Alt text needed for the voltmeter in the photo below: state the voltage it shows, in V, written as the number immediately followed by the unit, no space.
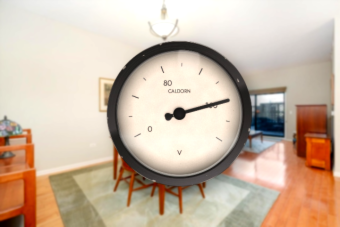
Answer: 160V
